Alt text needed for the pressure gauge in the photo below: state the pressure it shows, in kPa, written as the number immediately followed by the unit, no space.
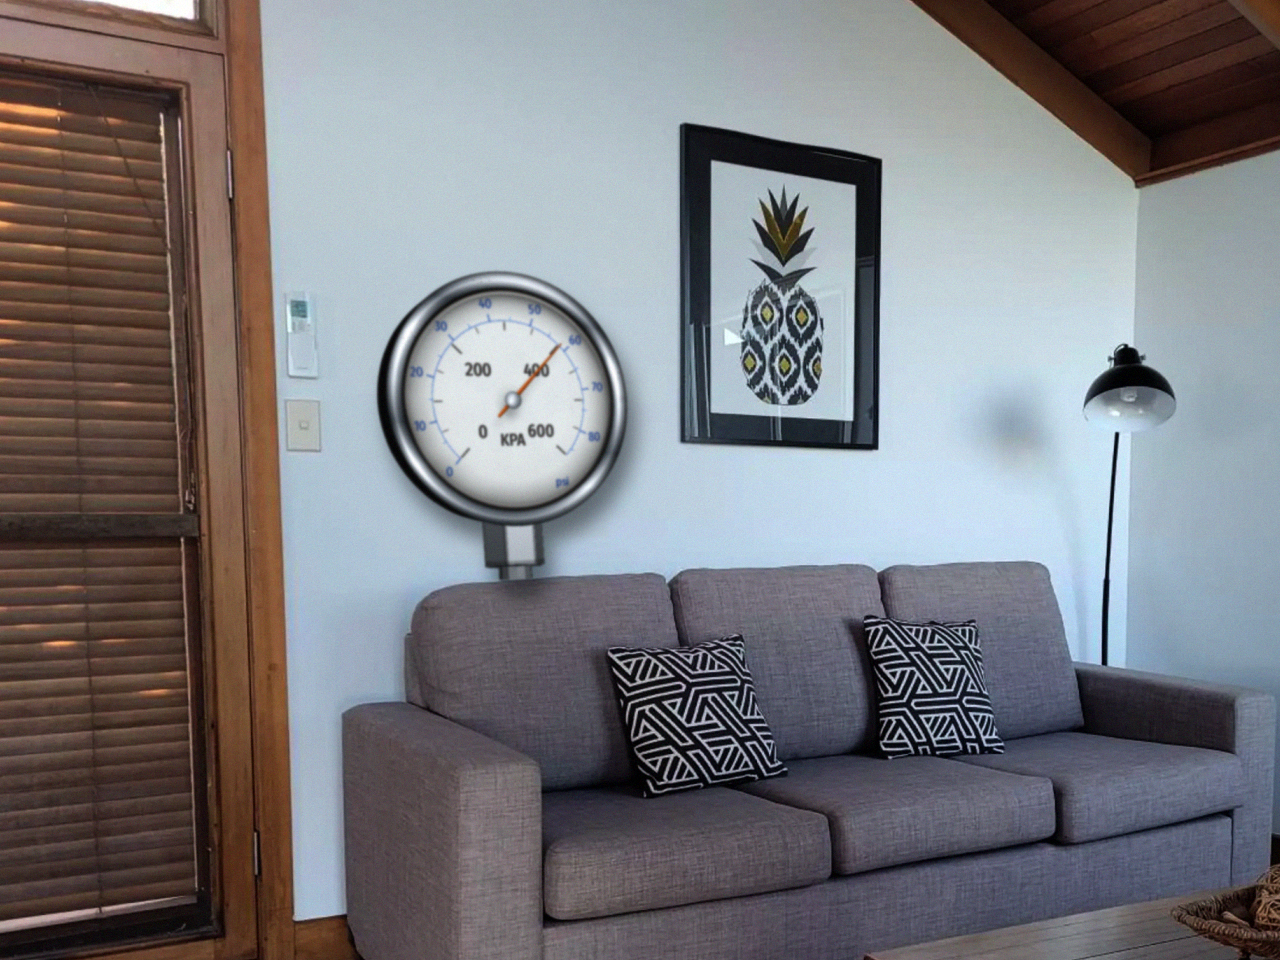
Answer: 400kPa
